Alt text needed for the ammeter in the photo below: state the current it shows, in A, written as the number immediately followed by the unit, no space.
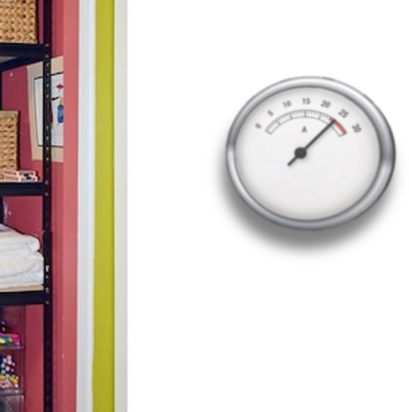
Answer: 25A
